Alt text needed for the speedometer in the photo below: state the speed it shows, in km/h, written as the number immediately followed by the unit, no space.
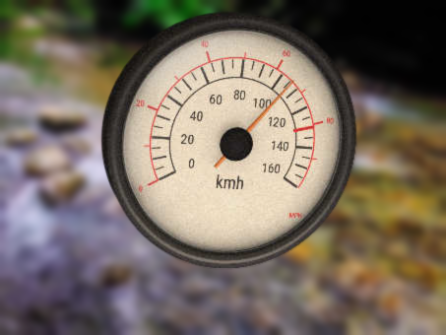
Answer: 105km/h
